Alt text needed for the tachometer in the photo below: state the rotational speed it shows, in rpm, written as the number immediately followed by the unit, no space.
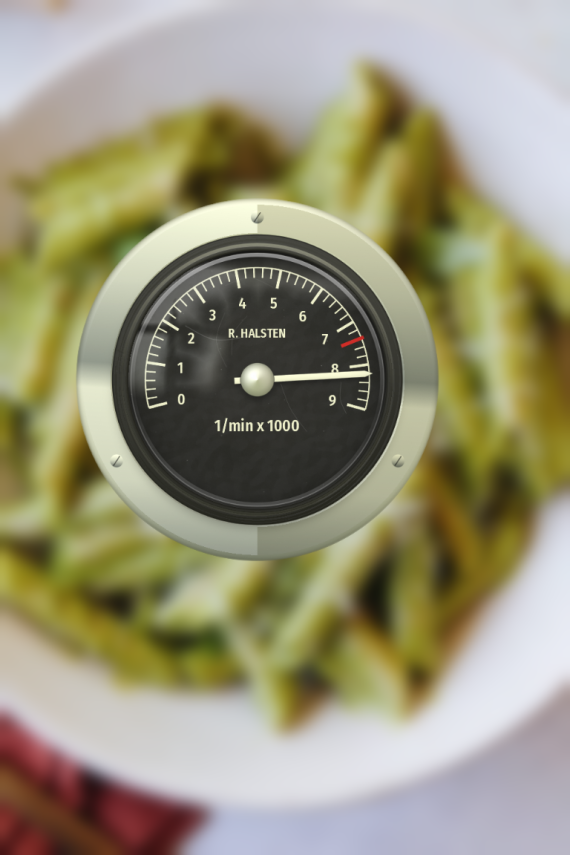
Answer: 8200rpm
